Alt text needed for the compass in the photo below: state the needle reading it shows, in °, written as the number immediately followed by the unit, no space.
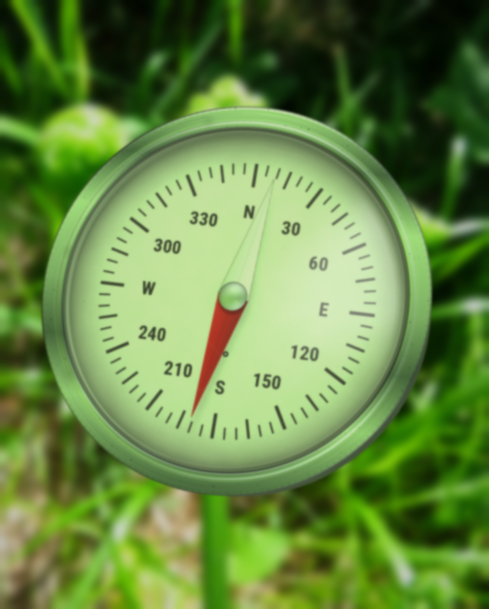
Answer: 190°
